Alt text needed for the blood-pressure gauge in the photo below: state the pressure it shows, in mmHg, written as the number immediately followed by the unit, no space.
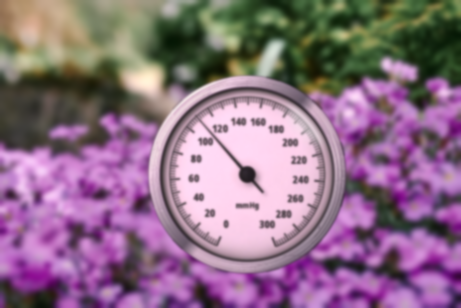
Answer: 110mmHg
